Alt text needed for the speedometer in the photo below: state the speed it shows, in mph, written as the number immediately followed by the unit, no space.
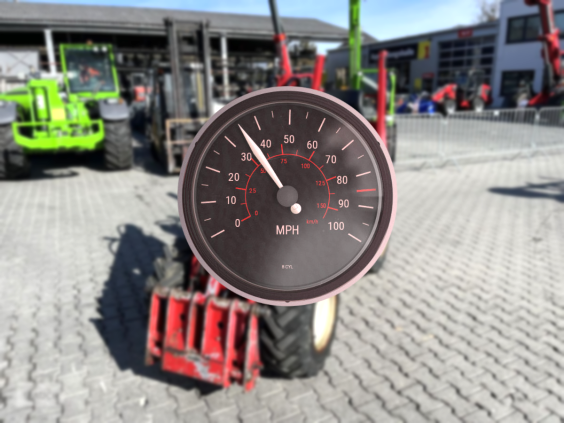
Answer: 35mph
